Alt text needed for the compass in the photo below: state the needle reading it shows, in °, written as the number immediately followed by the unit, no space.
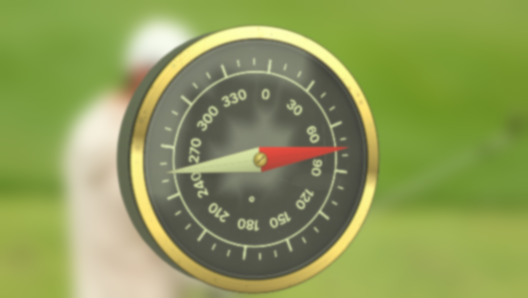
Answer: 75°
